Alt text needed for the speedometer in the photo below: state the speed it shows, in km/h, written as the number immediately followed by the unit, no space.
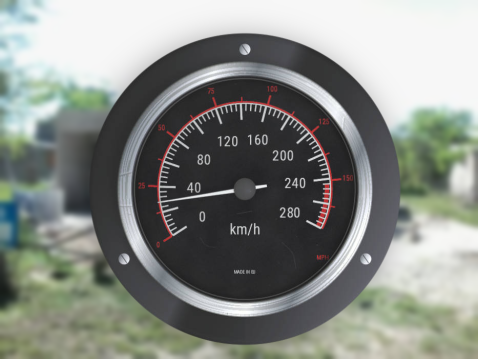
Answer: 28km/h
